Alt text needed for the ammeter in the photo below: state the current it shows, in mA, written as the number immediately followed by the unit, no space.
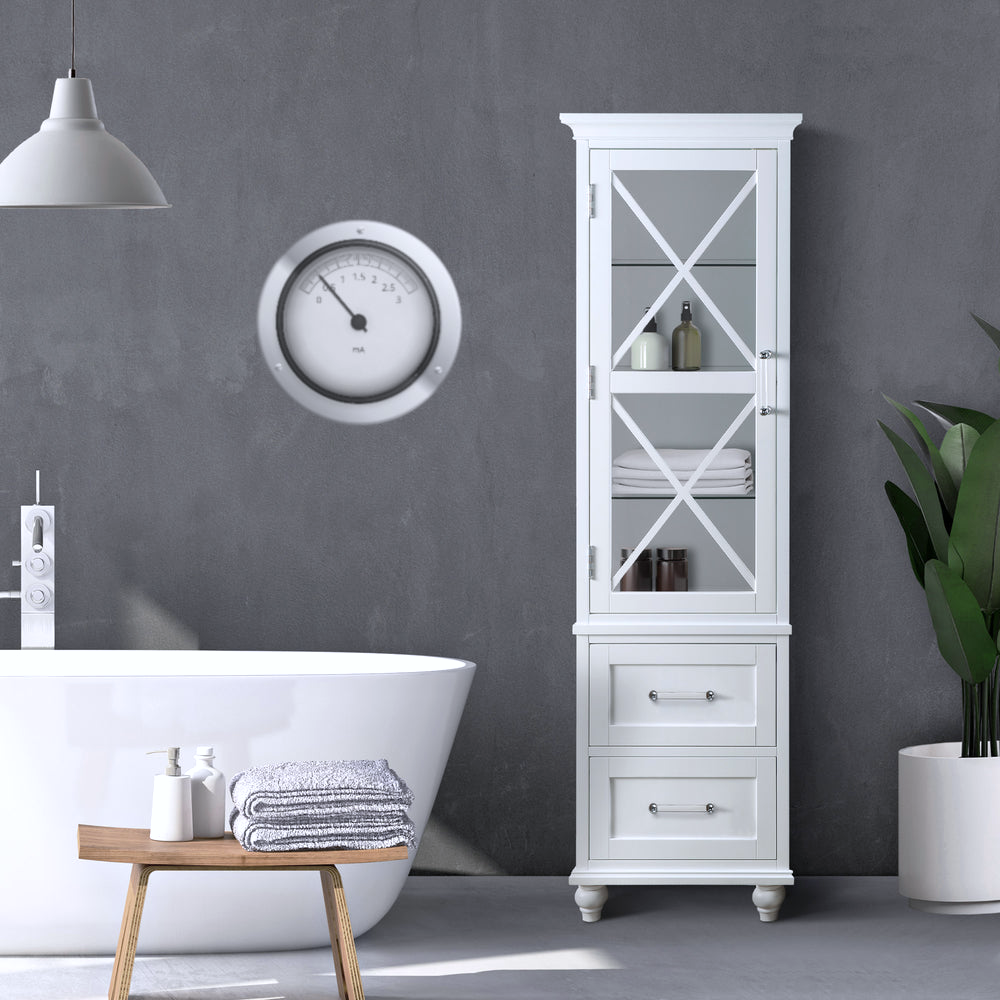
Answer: 0.5mA
